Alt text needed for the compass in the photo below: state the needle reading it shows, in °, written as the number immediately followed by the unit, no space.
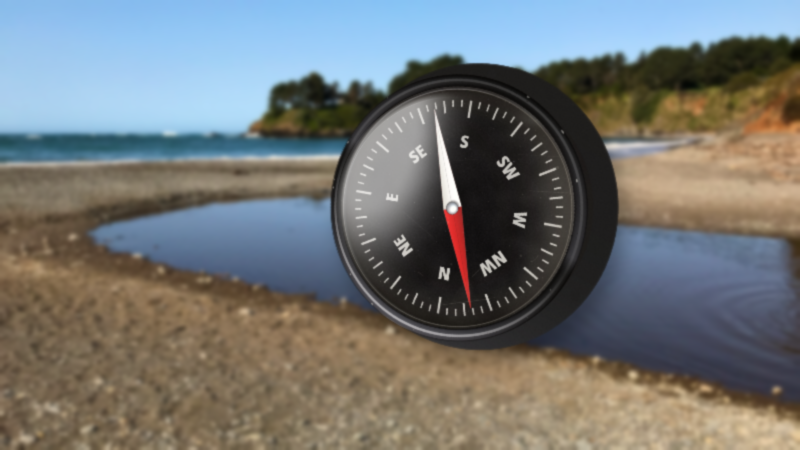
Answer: 340°
